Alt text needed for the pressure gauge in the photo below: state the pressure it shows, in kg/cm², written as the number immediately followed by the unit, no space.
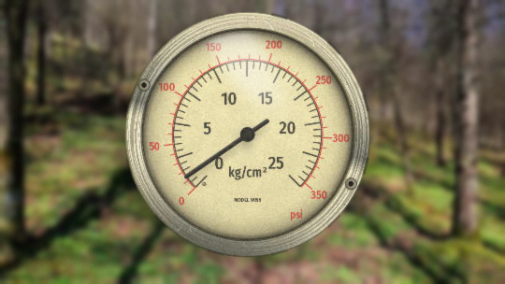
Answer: 1kg/cm²
